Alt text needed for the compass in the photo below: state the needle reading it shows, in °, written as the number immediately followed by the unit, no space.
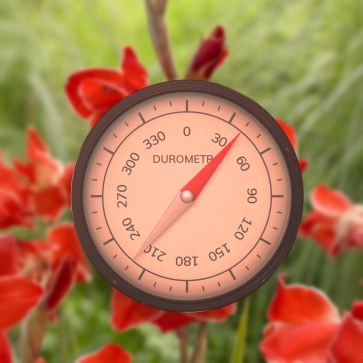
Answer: 40°
